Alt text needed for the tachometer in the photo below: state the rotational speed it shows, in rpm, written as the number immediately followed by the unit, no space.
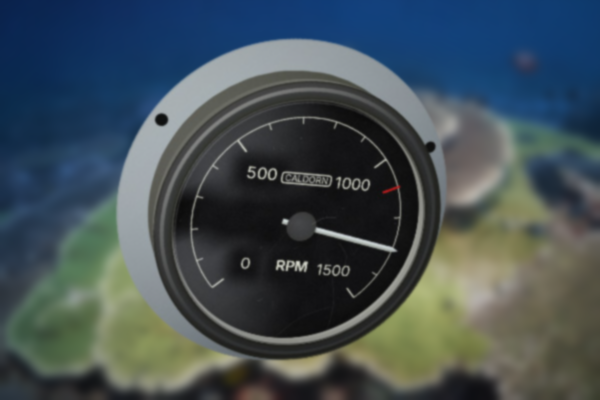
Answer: 1300rpm
